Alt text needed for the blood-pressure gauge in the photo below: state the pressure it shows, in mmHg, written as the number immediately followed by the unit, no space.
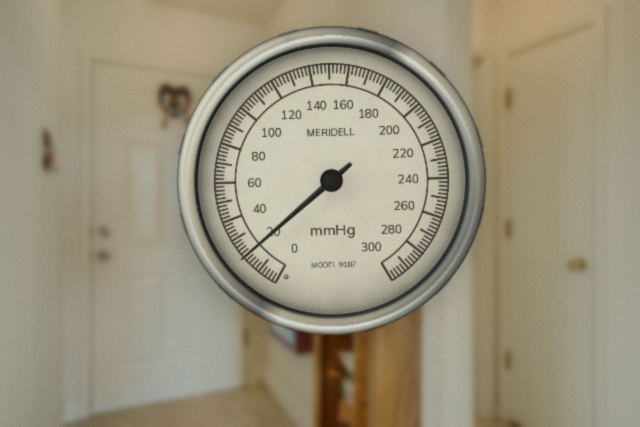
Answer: 20mmHg
